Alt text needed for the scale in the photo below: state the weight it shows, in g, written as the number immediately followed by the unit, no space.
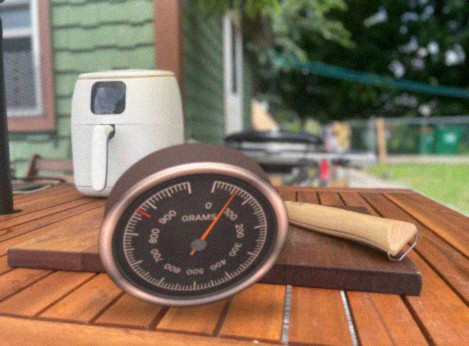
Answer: 50g
